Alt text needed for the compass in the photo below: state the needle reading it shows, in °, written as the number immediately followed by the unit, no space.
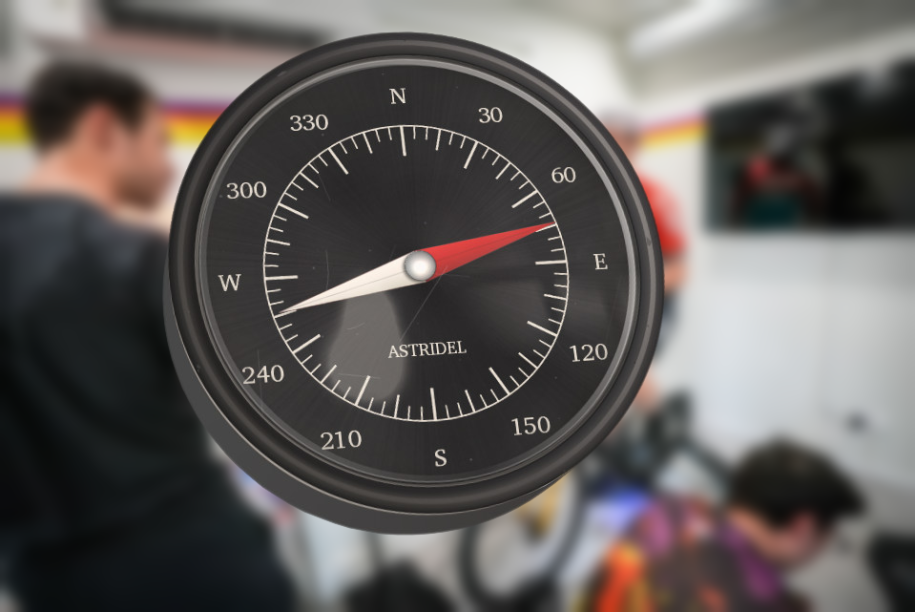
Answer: 75°
